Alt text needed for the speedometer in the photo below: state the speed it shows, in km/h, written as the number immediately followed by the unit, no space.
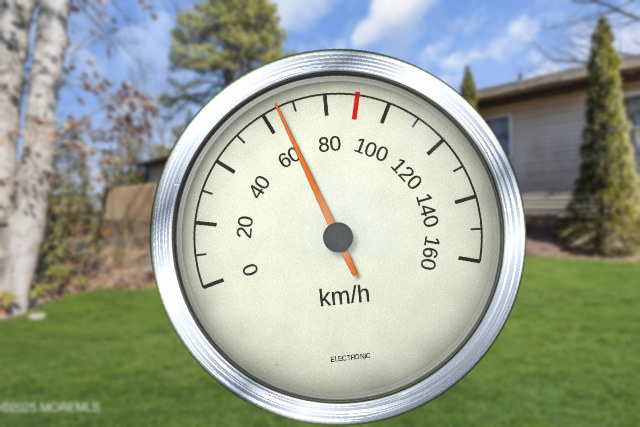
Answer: 65km/h
